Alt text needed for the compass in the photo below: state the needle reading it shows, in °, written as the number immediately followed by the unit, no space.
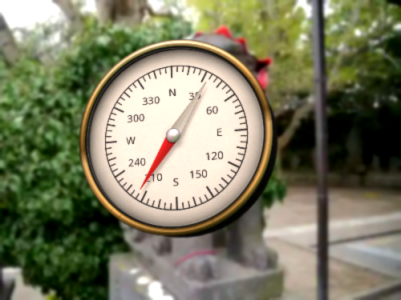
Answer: 215°
